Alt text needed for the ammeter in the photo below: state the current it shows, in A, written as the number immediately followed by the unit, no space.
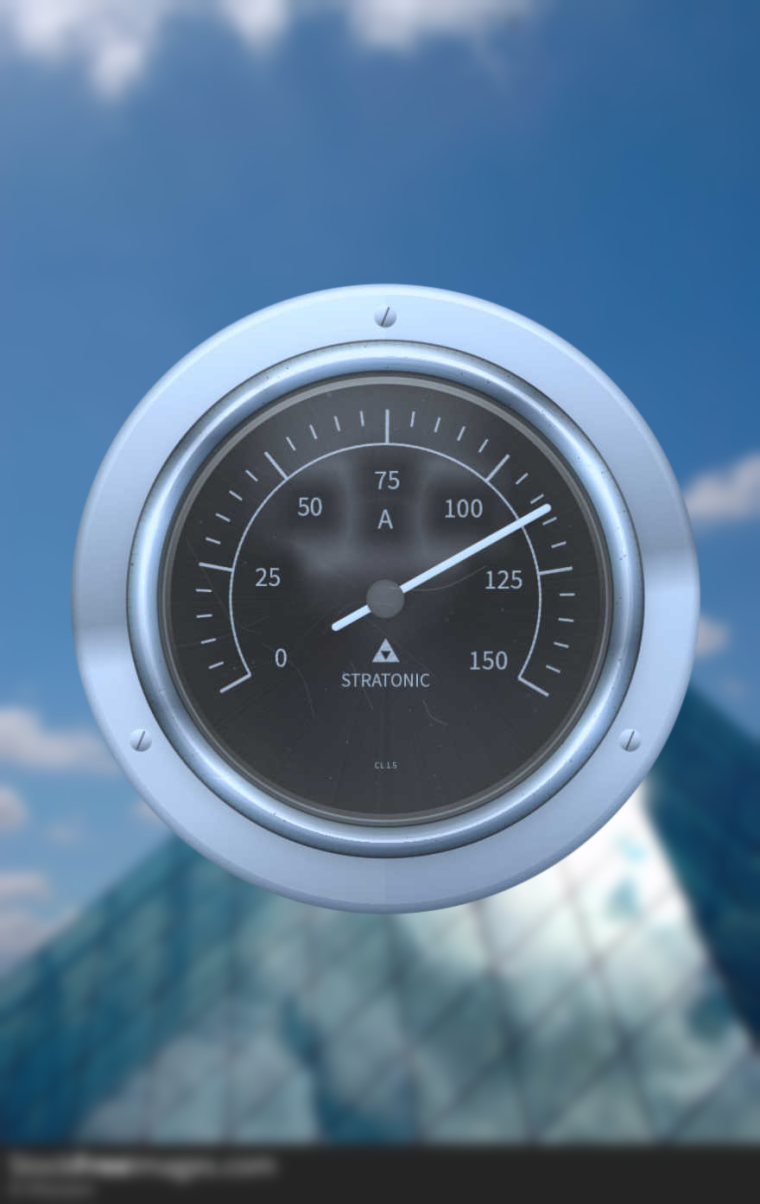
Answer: 112.5A
